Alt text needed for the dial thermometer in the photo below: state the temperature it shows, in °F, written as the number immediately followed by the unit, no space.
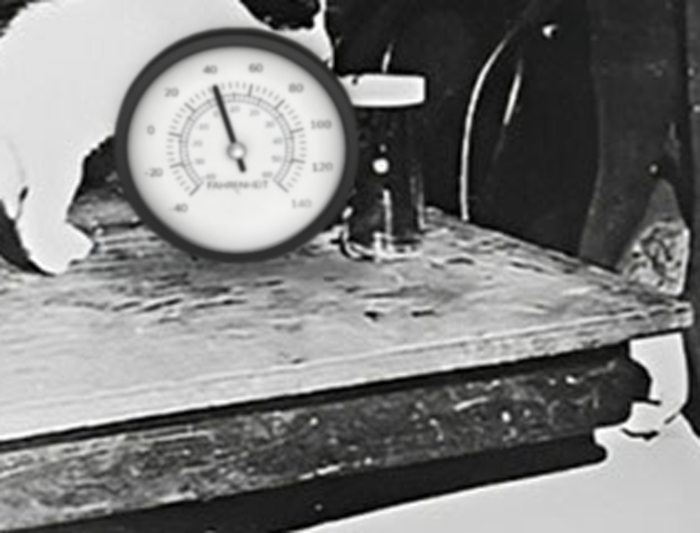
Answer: 40°F
